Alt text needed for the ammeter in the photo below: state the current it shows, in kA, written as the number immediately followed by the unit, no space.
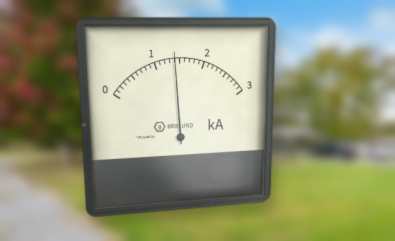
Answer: 1.4kA
